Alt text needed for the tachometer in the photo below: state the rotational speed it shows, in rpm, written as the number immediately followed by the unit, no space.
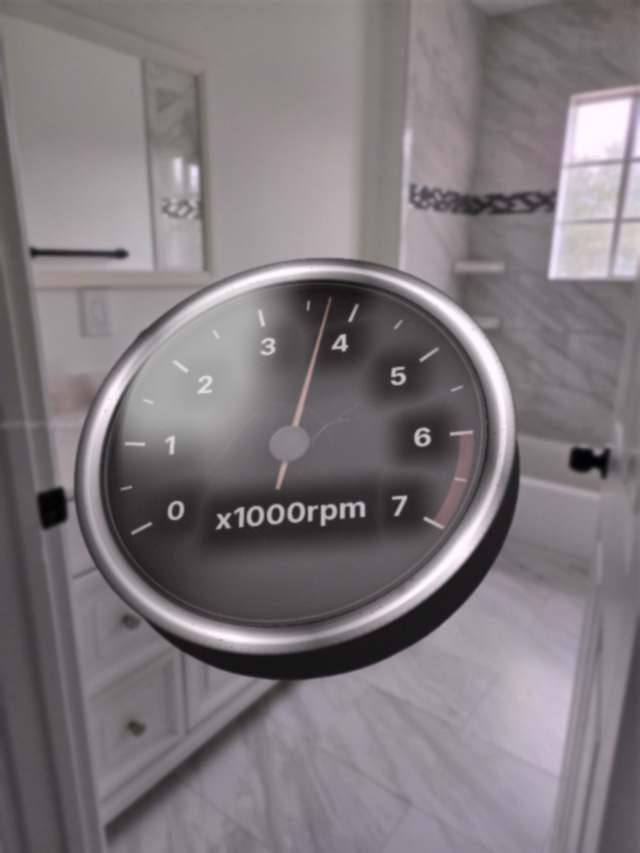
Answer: 3750rpm
